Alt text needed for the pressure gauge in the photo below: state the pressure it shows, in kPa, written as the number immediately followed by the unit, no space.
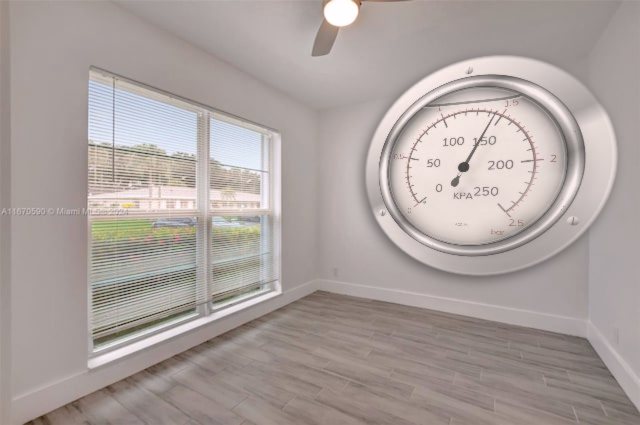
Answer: 145kPa
